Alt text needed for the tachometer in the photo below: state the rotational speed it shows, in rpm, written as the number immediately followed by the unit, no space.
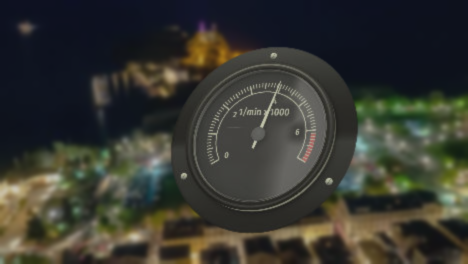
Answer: 4000rpm
